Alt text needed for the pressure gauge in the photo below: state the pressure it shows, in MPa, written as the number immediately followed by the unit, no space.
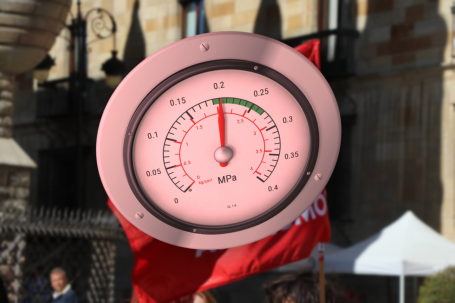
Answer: 0.2MPa
